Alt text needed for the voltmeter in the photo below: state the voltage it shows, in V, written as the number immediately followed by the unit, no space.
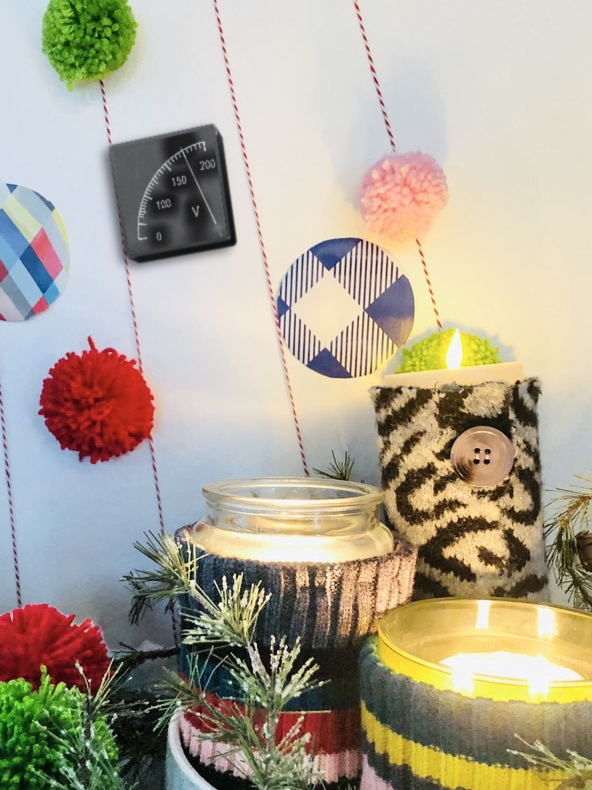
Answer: 175V
